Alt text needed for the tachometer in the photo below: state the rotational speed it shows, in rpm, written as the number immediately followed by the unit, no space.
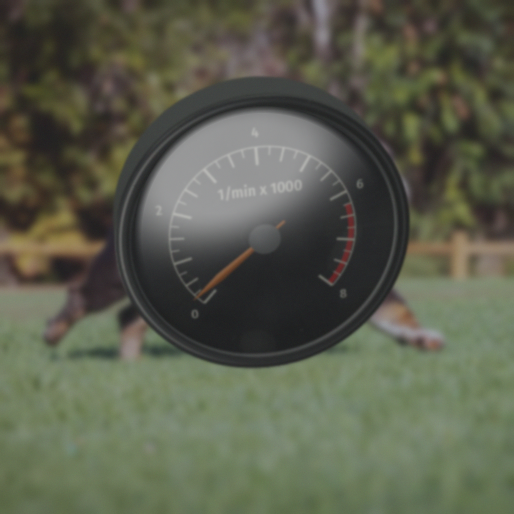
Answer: 250rpm
